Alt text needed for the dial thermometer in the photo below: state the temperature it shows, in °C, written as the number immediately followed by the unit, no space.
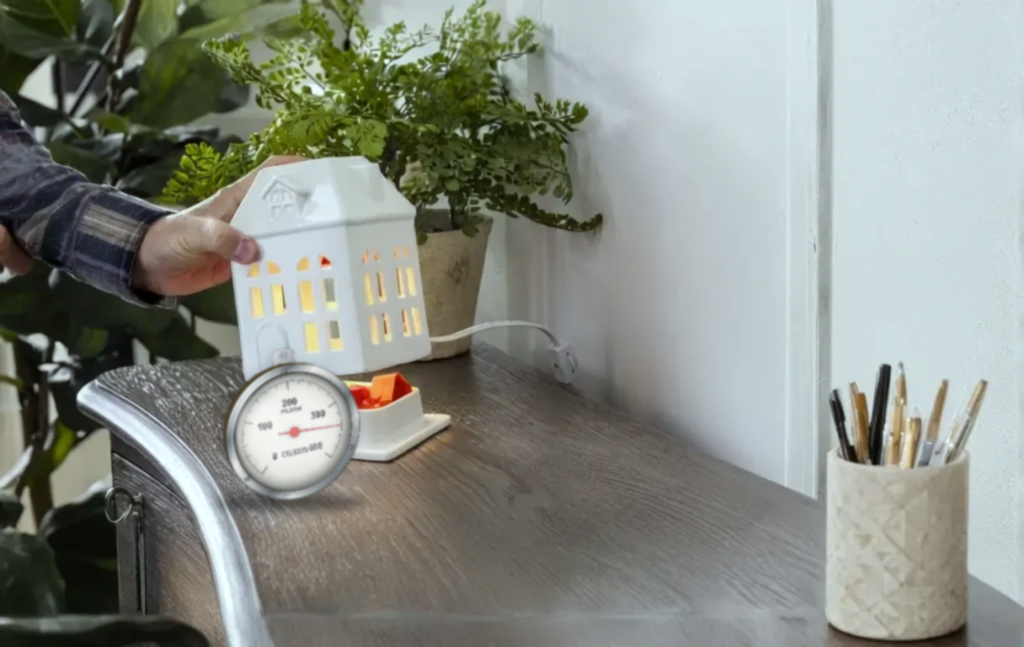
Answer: 340°C
